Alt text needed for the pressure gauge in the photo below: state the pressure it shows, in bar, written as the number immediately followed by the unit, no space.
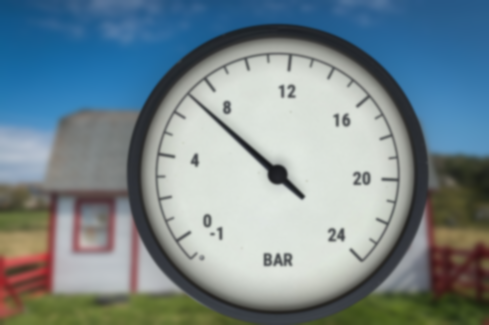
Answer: 7bar
